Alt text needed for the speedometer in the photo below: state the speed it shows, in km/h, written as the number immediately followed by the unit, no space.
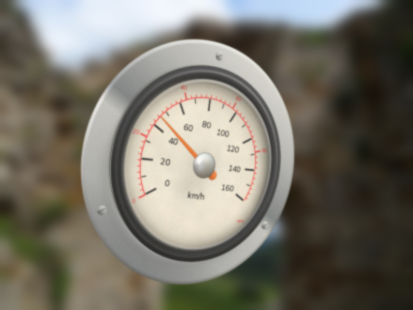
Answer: 45km/h
